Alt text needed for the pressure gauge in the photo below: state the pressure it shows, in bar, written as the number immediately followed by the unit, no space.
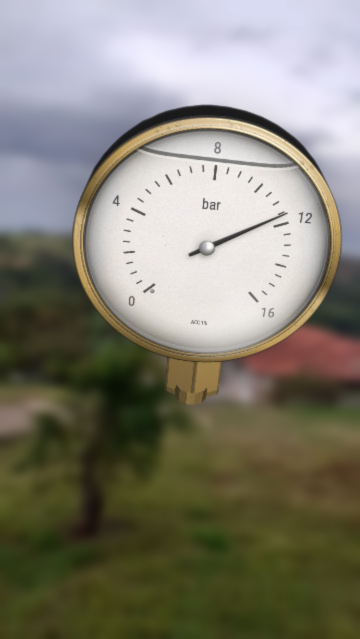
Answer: 11.5bar
